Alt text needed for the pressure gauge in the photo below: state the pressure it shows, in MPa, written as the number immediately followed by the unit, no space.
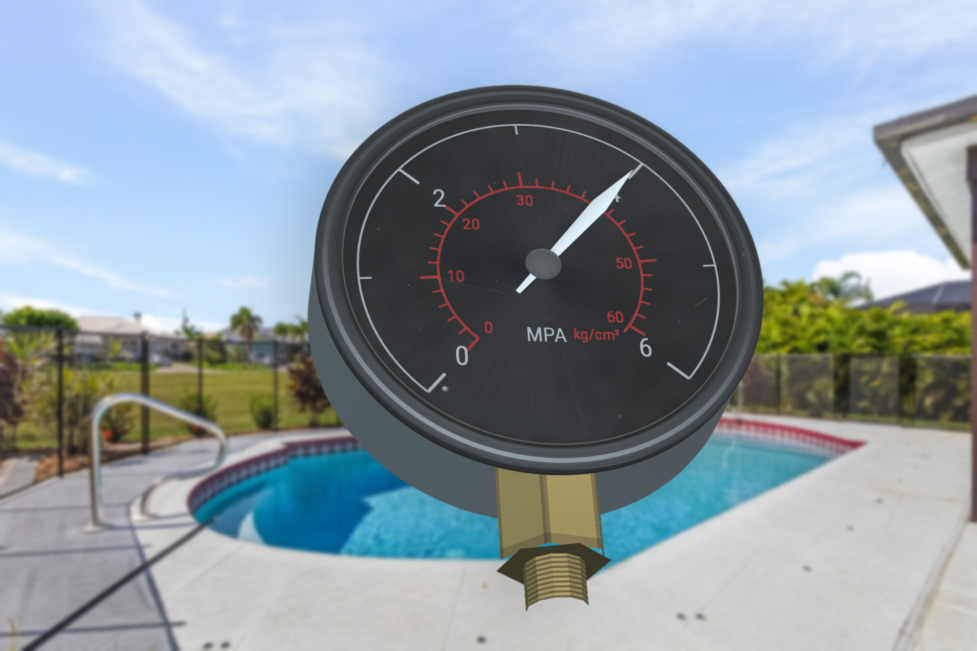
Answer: 4MPa
